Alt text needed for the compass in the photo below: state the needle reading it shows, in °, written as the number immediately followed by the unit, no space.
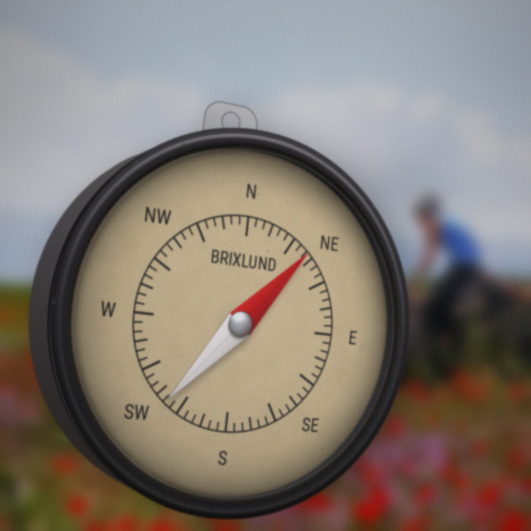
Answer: 40°
